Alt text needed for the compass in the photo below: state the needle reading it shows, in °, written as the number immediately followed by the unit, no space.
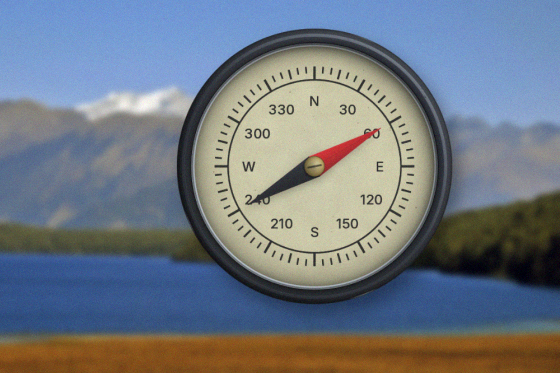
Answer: 60°
